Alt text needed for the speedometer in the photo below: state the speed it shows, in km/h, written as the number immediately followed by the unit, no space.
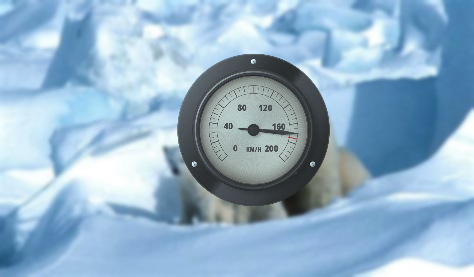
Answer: 170km/h
